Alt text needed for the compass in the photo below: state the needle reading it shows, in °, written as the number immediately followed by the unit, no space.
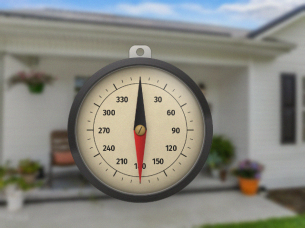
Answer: 180°
